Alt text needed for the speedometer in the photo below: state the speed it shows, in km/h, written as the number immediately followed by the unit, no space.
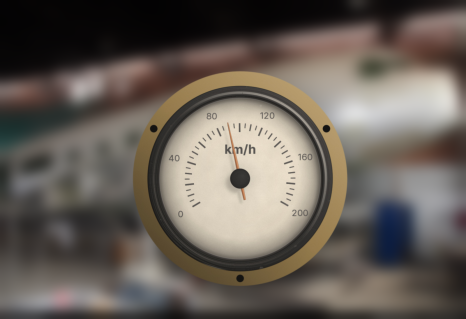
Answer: 90km/h
